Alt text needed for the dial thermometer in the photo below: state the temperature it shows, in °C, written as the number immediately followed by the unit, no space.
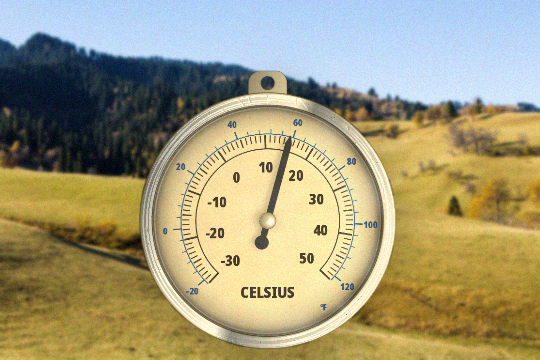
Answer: 15°C
